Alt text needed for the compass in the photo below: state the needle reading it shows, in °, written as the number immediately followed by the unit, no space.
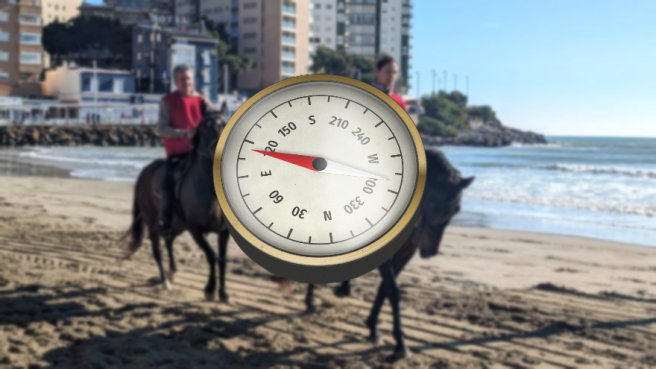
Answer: 112.5°
